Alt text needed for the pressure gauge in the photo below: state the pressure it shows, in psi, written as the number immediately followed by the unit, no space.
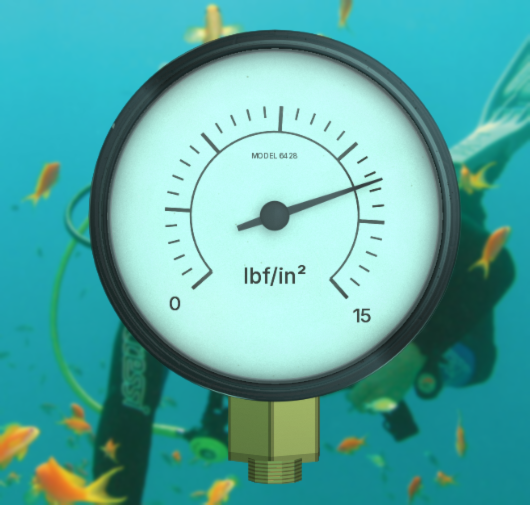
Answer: 11.25psi
